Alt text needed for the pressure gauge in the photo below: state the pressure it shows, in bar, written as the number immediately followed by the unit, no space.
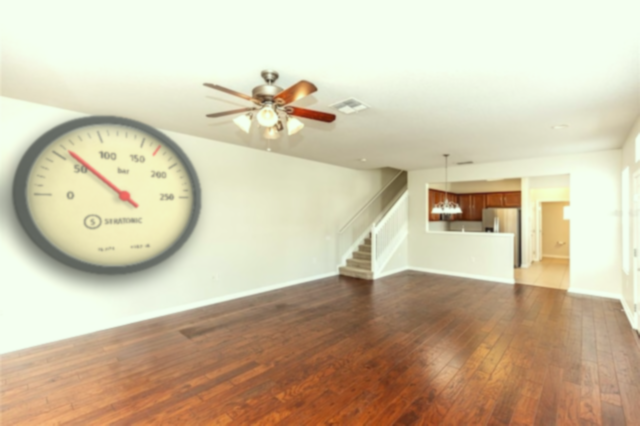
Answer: 60bar
